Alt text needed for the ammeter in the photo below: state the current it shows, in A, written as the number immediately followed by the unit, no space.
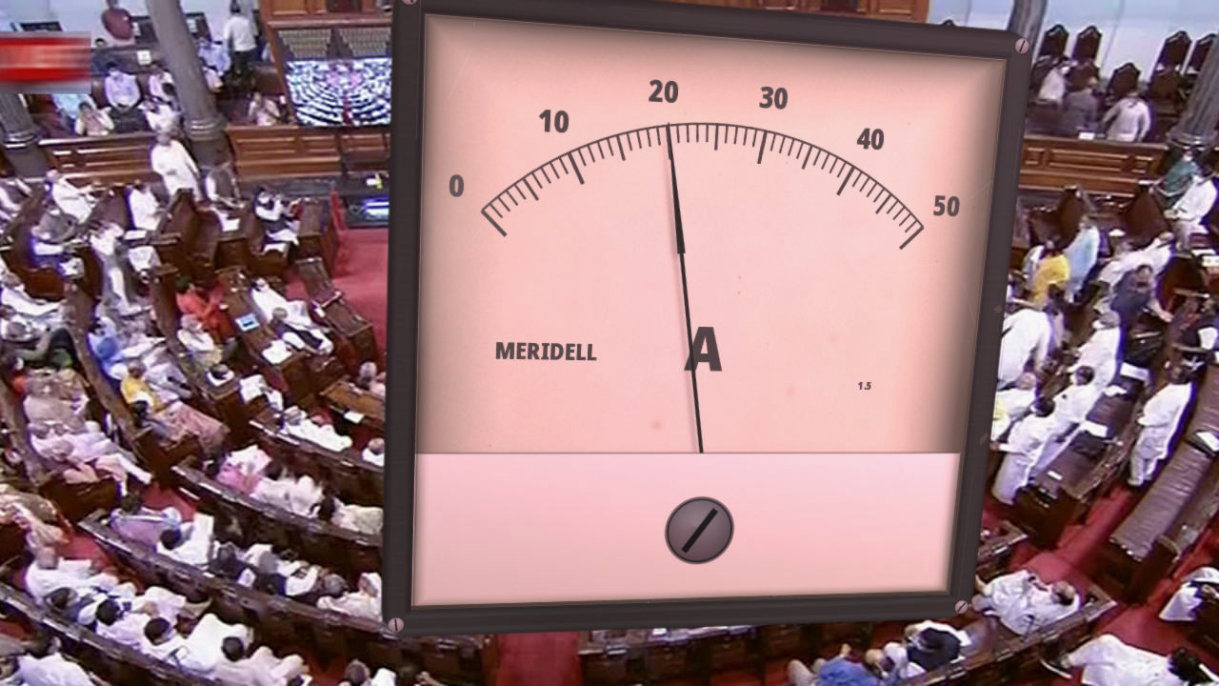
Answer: 20A
